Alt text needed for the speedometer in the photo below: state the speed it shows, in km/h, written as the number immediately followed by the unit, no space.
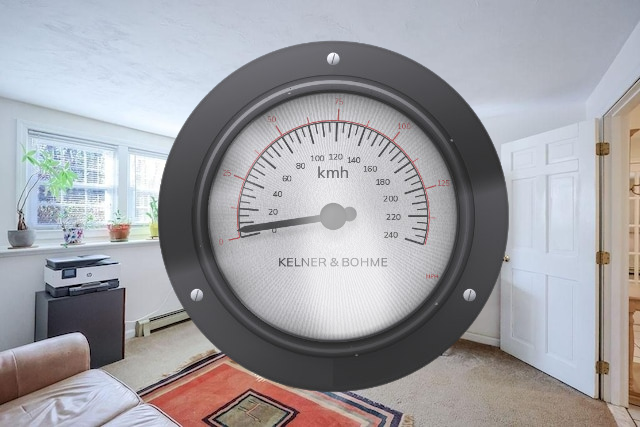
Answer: 5km/h
